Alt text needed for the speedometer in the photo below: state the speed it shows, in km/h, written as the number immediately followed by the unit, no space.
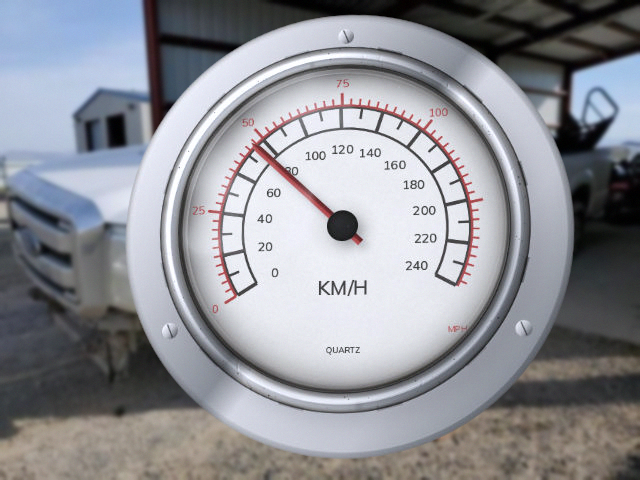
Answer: 75km/h
